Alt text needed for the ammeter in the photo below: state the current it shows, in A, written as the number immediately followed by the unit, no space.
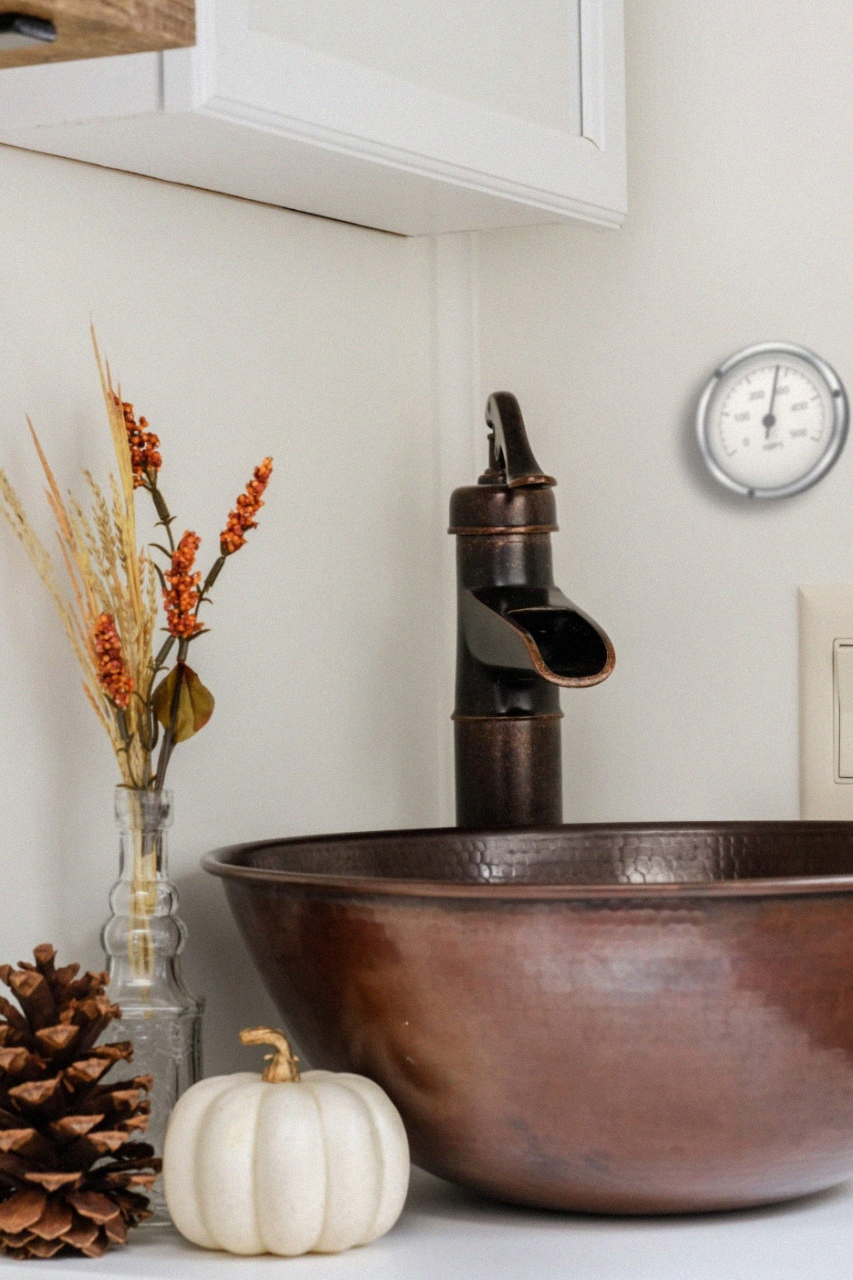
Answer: 280A
